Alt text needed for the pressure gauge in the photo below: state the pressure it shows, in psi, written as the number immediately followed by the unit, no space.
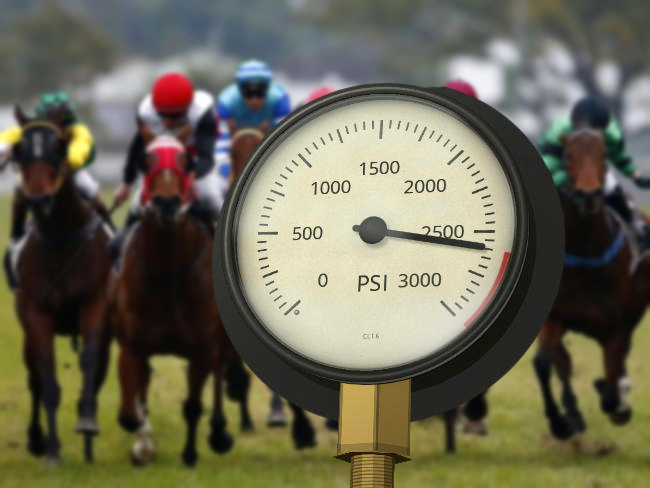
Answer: 2600psi
